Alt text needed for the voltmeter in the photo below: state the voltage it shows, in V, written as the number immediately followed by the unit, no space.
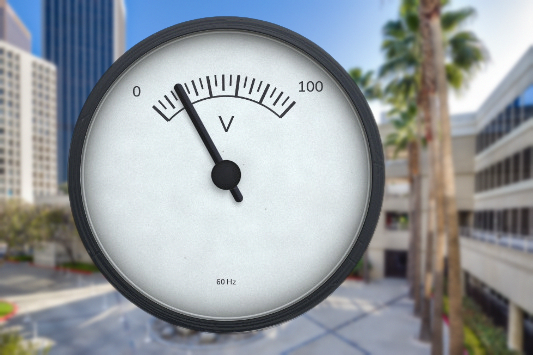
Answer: 20V
